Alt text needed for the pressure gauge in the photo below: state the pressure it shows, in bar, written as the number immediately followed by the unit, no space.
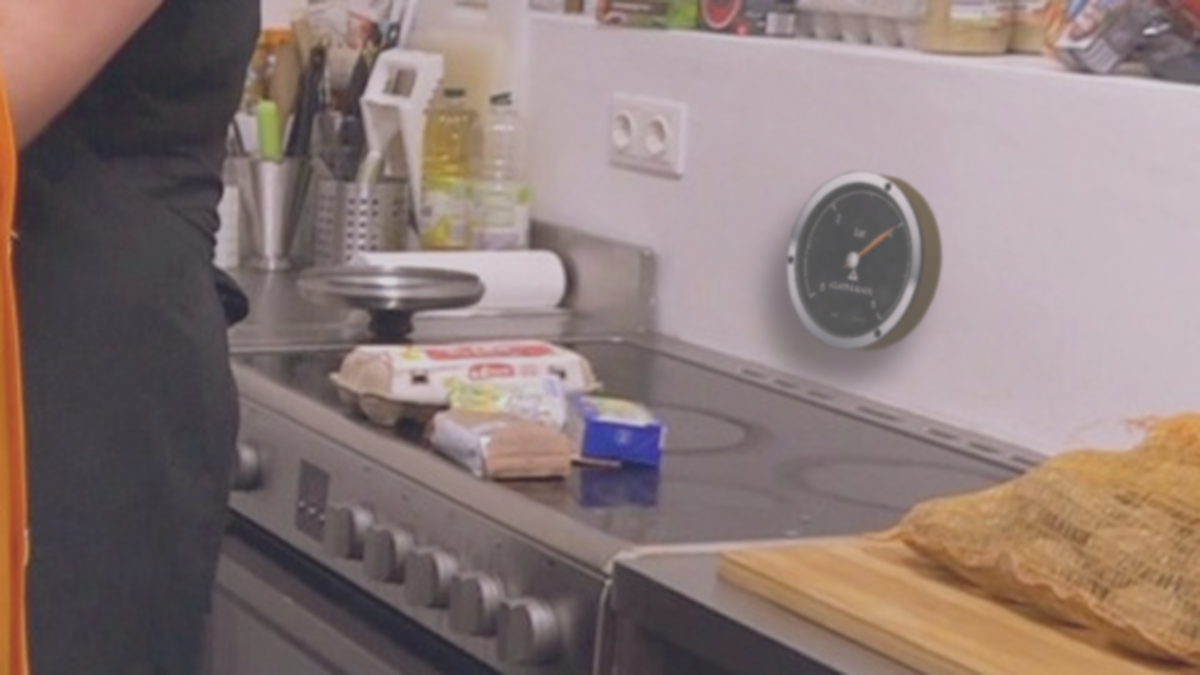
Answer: 4bar
